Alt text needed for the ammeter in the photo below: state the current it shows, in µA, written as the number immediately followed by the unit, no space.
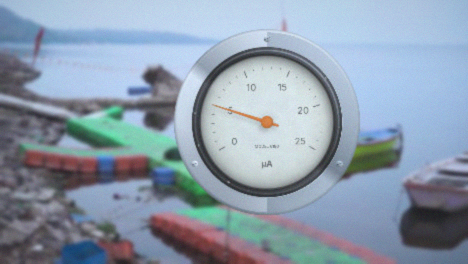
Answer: 5µA
